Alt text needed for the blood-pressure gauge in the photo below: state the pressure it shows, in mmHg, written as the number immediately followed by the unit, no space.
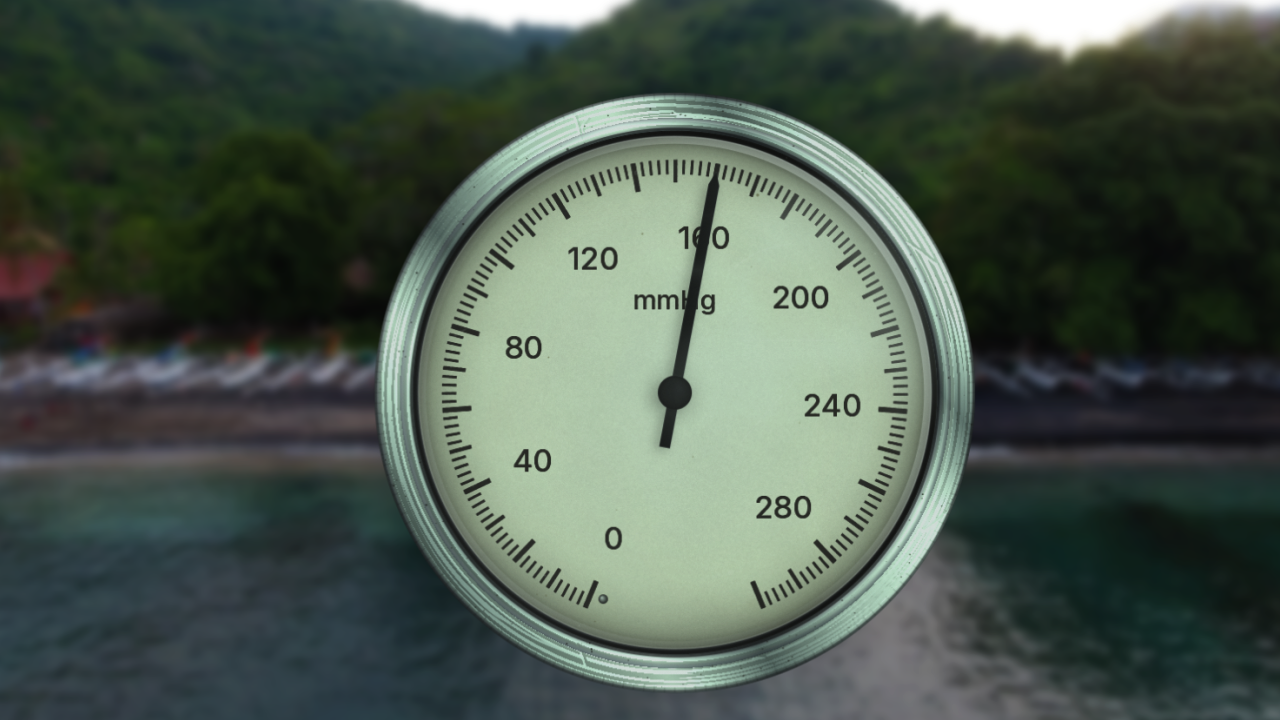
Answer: 160mmHg
